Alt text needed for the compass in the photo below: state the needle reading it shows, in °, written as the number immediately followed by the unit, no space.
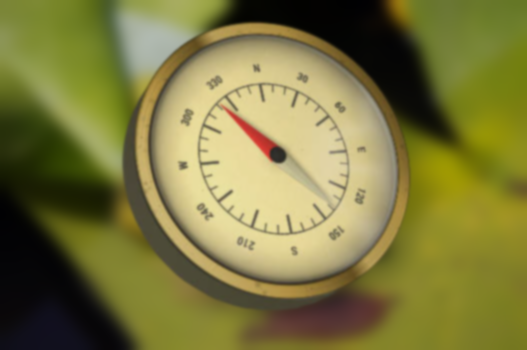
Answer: 320°
